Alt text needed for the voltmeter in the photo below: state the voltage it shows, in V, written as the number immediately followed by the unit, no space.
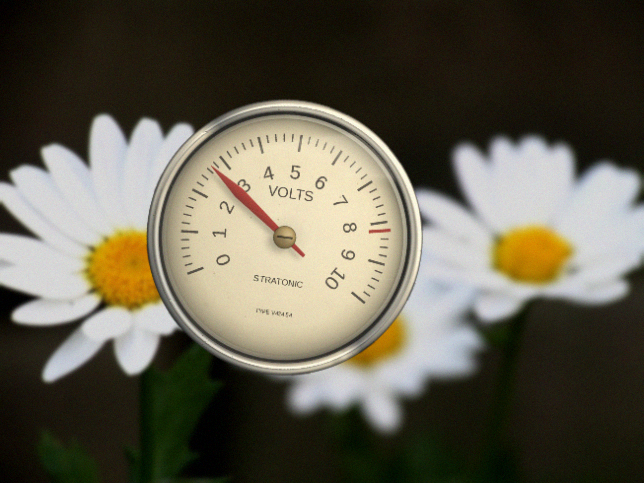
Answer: 2.7V
